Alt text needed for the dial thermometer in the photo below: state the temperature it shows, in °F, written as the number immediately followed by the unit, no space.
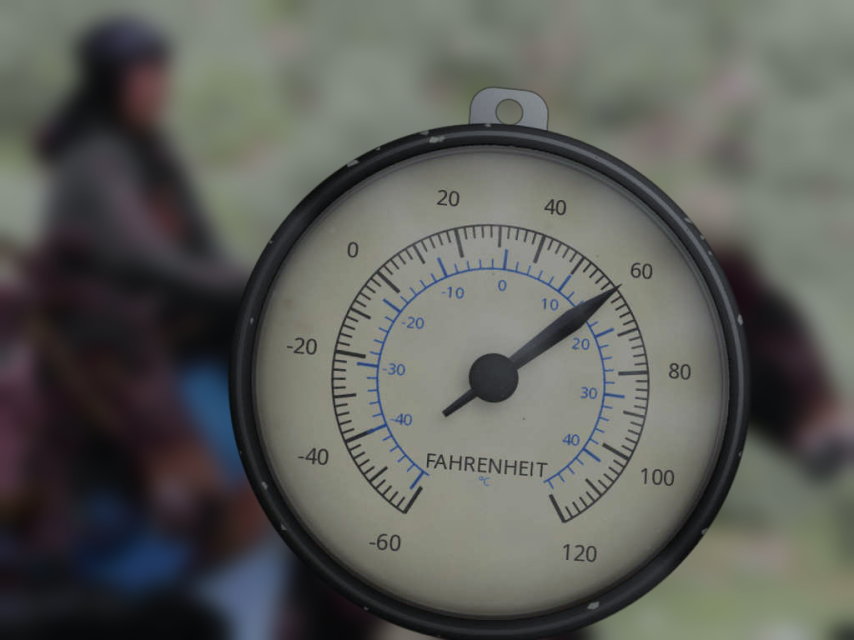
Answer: 60°F
